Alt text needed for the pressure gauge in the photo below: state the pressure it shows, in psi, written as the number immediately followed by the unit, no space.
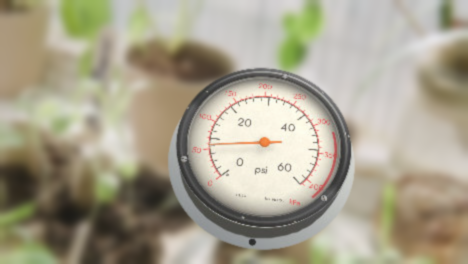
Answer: 8psi
